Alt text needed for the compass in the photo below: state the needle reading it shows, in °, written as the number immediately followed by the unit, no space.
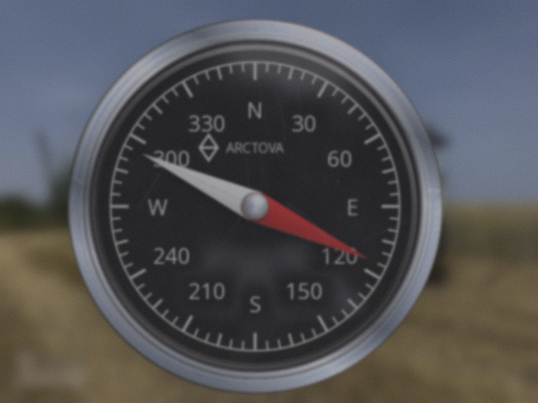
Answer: 115°
